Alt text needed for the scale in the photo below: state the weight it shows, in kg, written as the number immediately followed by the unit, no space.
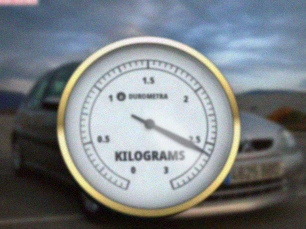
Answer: 2.6kg
